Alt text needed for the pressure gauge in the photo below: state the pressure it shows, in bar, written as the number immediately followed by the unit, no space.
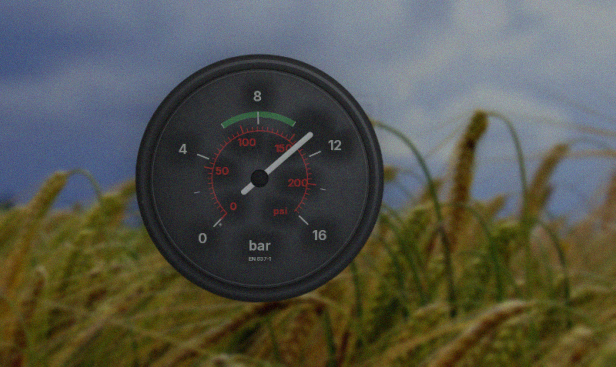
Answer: 11bar
